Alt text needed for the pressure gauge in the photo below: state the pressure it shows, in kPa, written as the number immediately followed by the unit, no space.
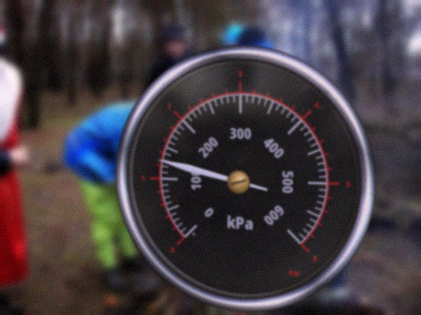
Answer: 130kPa
